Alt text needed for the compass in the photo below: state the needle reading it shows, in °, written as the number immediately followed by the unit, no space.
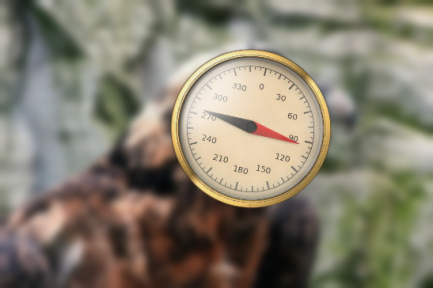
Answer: 95°
